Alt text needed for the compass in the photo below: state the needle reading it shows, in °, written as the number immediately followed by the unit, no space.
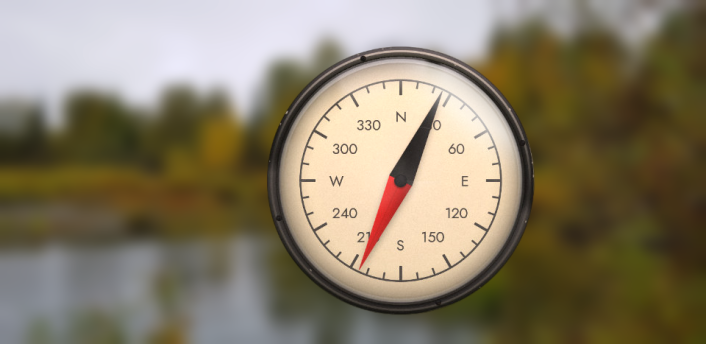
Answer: 205°
